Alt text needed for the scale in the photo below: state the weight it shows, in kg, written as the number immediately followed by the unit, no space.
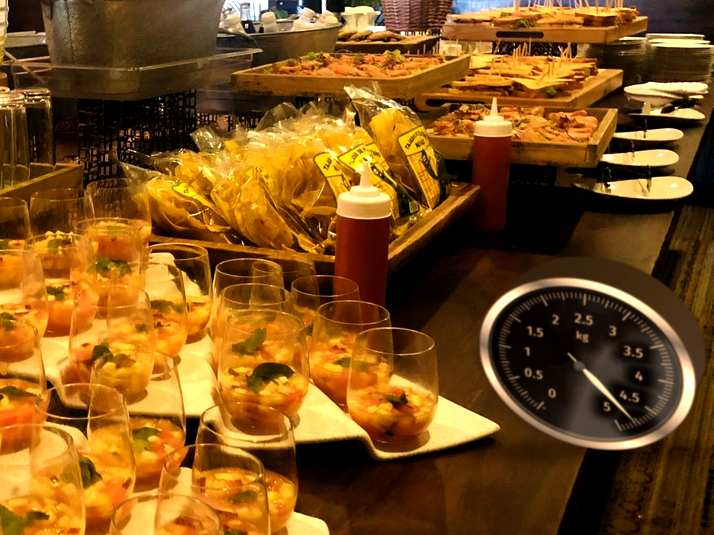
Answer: 4.75kg
